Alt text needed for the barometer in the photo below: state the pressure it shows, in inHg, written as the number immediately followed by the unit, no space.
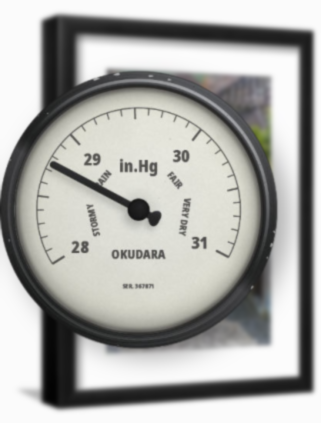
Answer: 28.75inHg
